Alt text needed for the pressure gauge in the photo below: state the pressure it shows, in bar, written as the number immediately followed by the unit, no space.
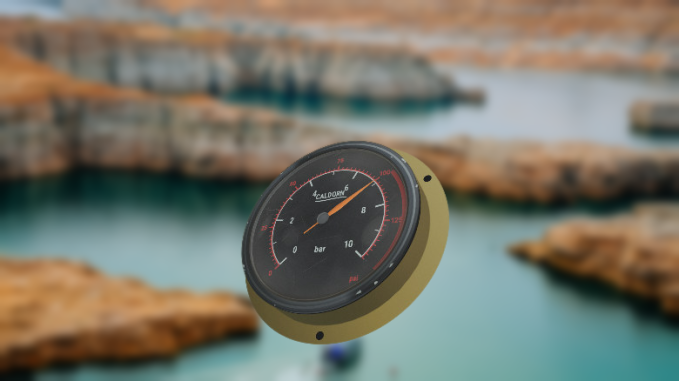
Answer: 7bar
